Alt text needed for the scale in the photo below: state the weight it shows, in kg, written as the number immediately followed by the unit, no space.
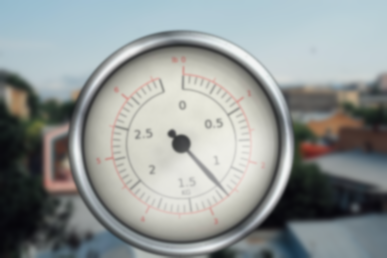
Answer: 1.2kg
